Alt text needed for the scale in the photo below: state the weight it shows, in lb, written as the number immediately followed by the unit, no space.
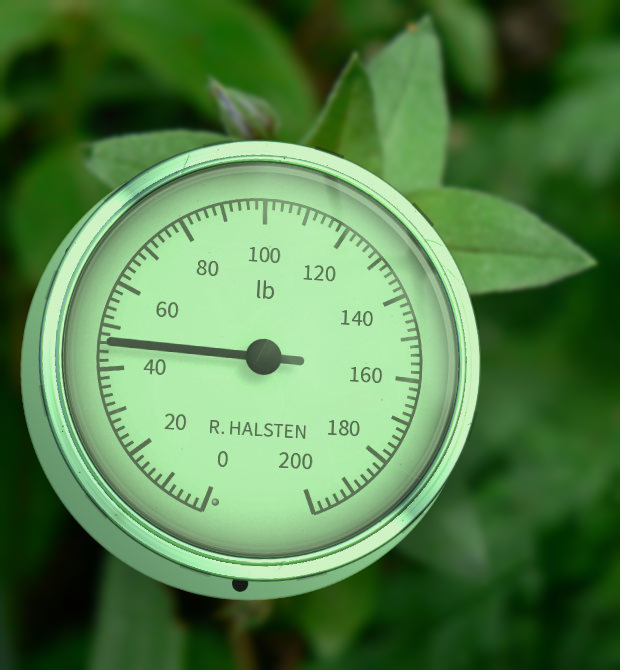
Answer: 46lb
